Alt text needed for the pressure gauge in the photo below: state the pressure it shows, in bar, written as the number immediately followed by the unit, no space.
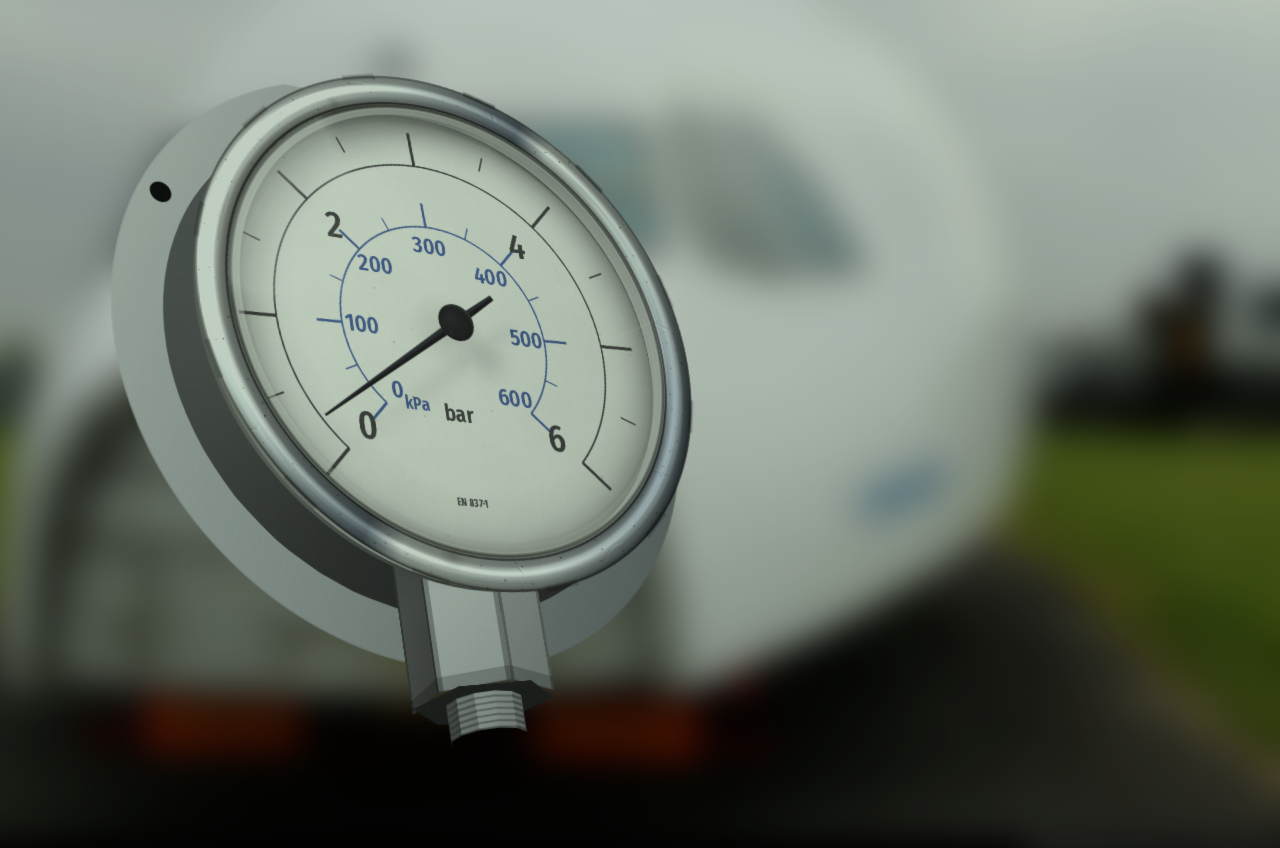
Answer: 0.25bar
